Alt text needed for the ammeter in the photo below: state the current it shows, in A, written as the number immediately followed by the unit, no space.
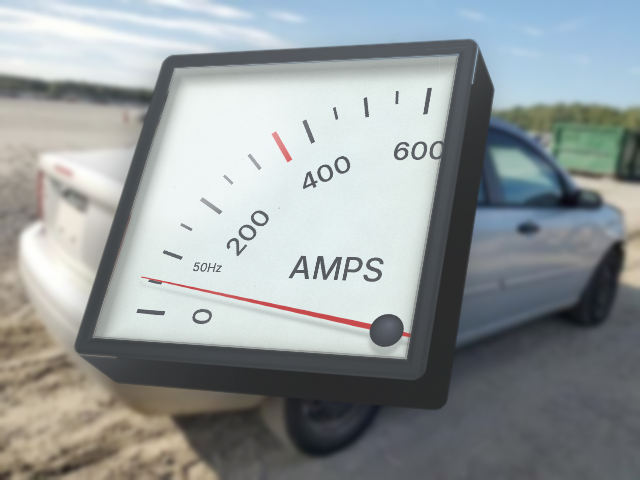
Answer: 50A
